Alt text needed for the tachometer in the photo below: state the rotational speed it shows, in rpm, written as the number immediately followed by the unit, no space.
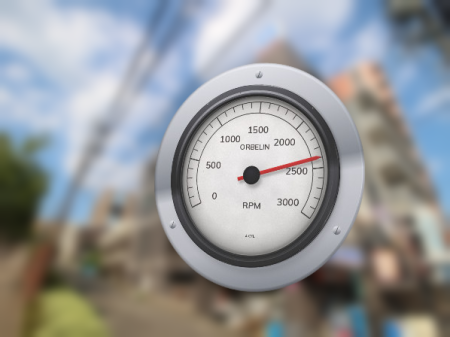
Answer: 2400rpm
